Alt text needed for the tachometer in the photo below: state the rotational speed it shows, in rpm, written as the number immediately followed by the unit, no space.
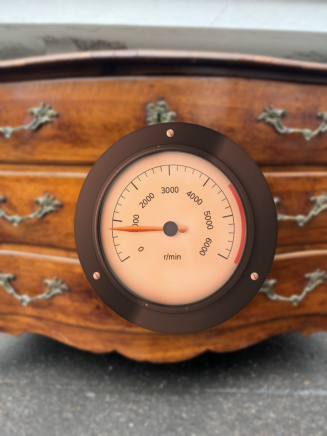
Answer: 800rpm
